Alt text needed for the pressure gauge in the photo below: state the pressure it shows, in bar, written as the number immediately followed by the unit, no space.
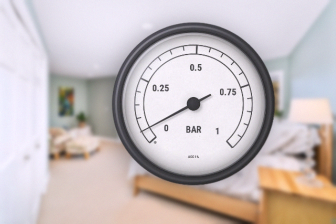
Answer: 0.05bar
